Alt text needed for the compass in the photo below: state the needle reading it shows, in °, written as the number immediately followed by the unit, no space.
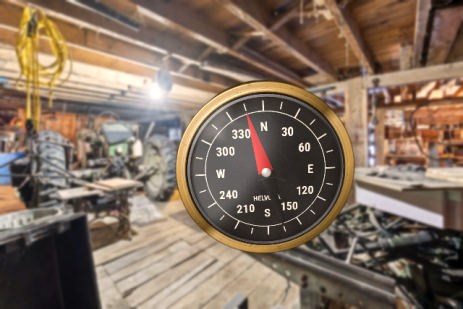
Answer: 345°
